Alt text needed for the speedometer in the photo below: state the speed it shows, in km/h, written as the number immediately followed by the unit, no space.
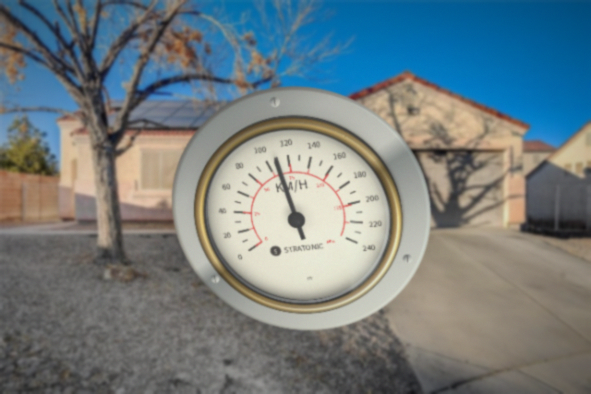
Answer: 110km/h
